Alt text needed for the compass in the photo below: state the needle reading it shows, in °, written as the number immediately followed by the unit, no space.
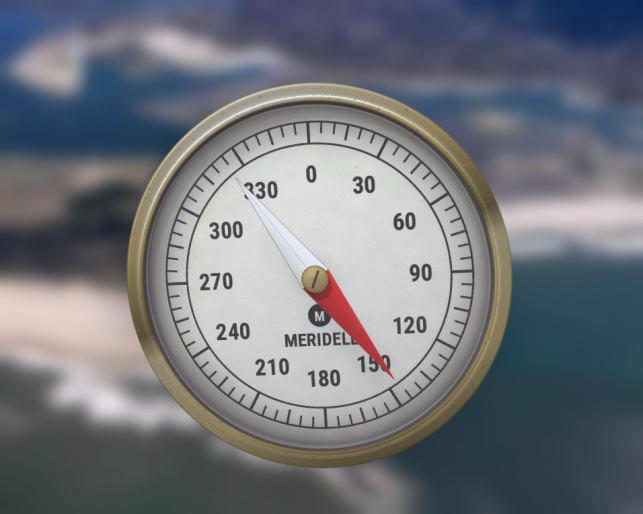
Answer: 145°
